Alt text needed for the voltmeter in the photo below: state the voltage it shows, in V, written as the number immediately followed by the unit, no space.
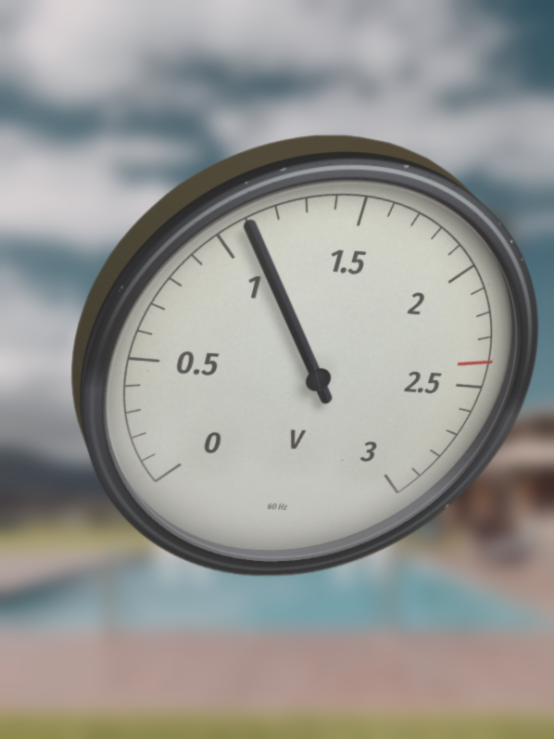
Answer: 1.1V
